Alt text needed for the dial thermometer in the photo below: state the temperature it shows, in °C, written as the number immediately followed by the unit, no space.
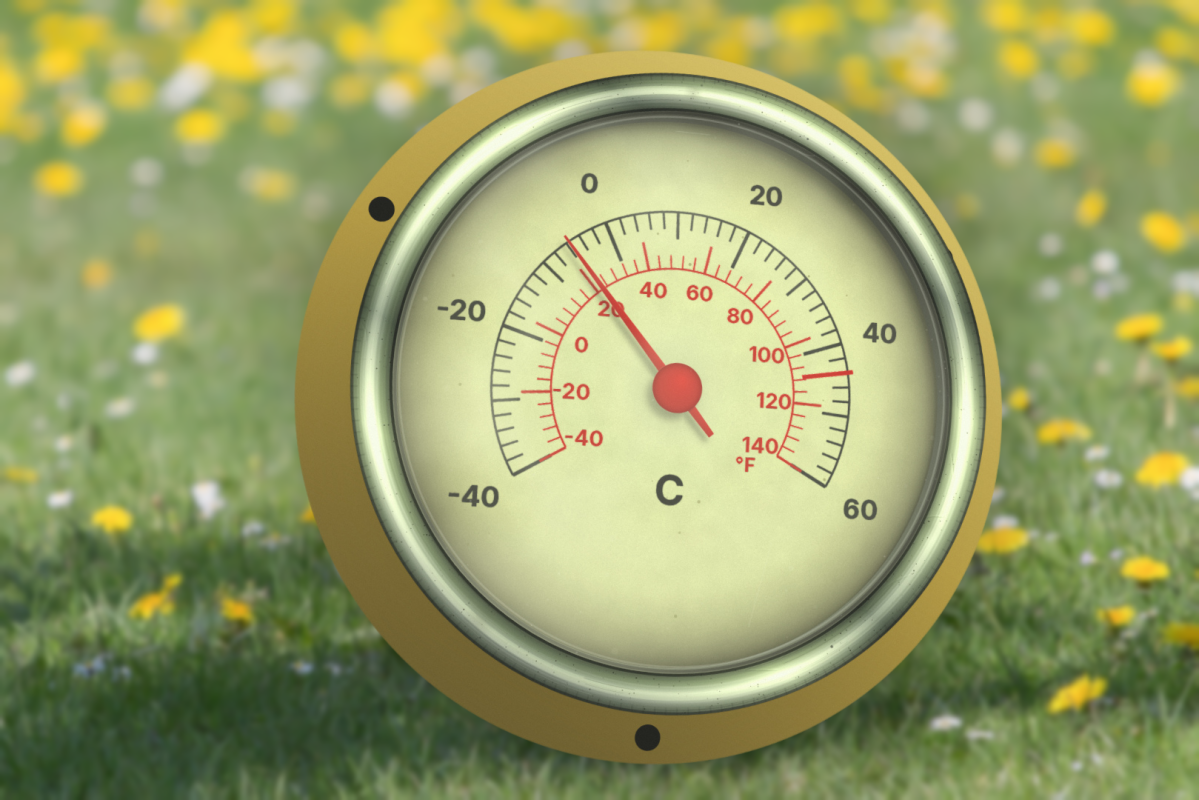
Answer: -6°C
